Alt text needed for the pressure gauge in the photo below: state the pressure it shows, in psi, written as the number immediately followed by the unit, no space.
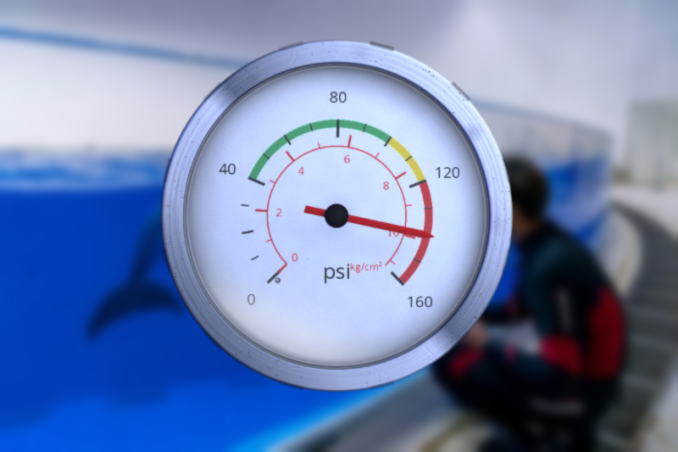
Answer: 140psi
